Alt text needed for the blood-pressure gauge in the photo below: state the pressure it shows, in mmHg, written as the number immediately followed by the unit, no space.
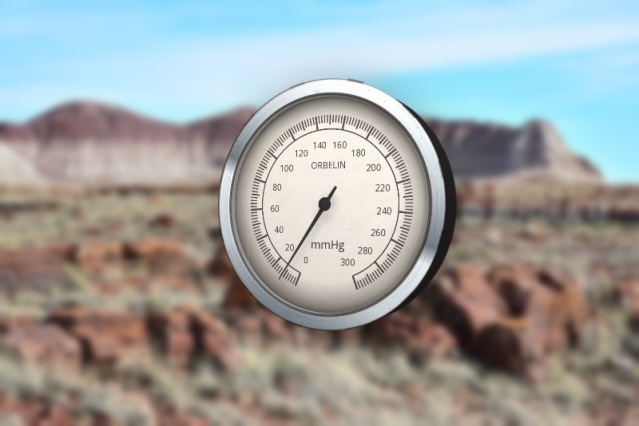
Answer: 10mmHg
